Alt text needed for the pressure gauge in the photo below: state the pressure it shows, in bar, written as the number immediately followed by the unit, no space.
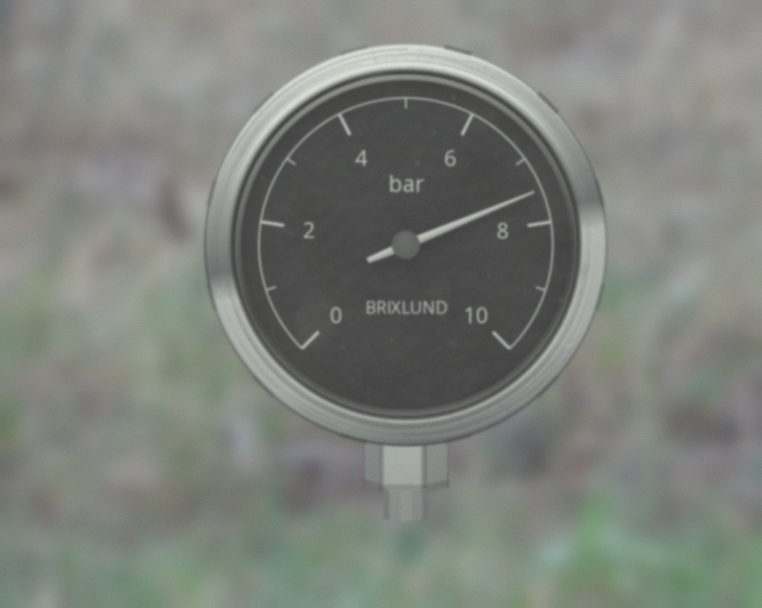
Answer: 7.5bar
